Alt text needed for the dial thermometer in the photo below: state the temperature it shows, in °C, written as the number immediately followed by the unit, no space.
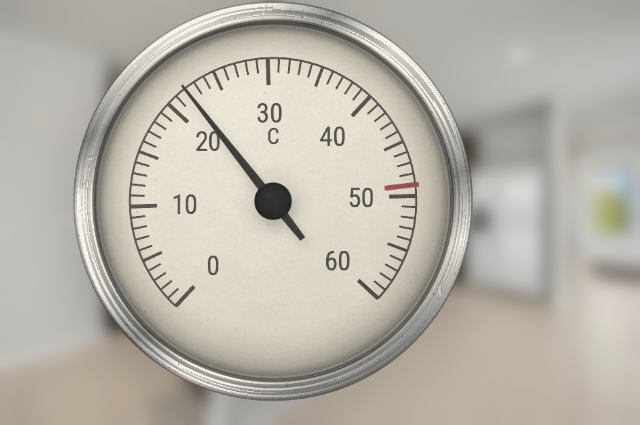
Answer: 22°C
